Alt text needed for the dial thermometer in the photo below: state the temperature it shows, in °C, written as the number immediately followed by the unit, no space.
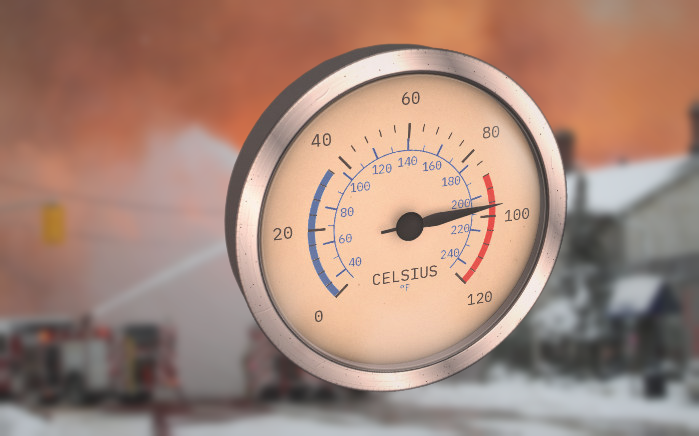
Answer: 96°C
